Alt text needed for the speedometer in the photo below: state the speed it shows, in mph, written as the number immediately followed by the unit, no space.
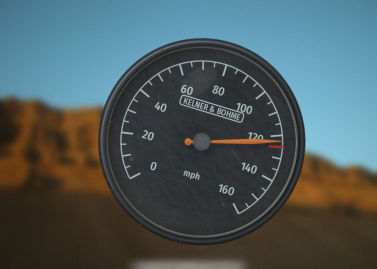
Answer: 122.5mph
